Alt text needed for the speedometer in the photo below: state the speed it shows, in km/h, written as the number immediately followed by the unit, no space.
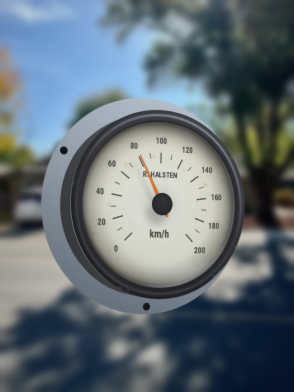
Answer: 80km/h
